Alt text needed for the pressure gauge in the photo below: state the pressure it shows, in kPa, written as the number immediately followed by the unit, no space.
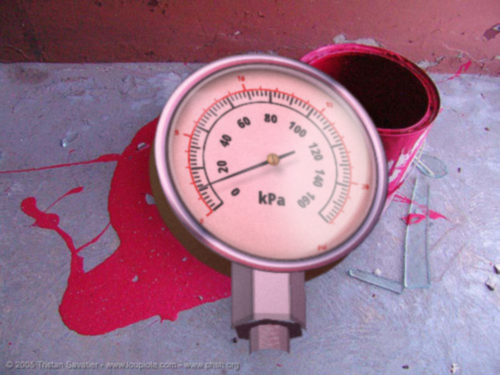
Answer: 10kPa
